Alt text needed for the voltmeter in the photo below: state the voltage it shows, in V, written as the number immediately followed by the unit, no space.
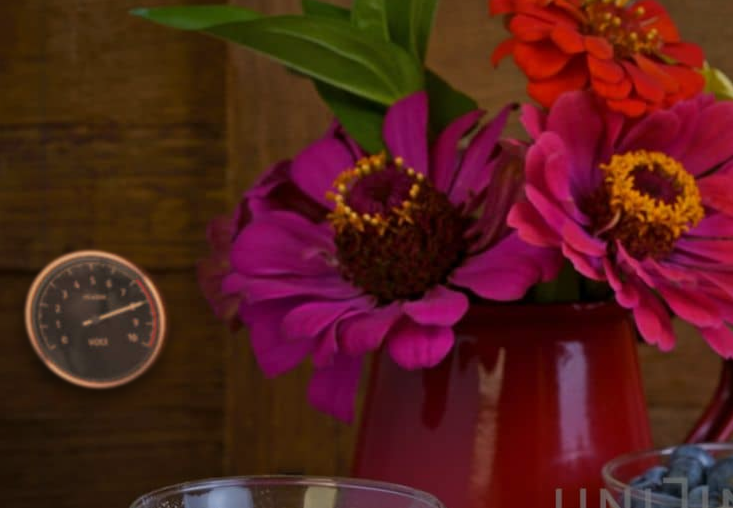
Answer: 8V
